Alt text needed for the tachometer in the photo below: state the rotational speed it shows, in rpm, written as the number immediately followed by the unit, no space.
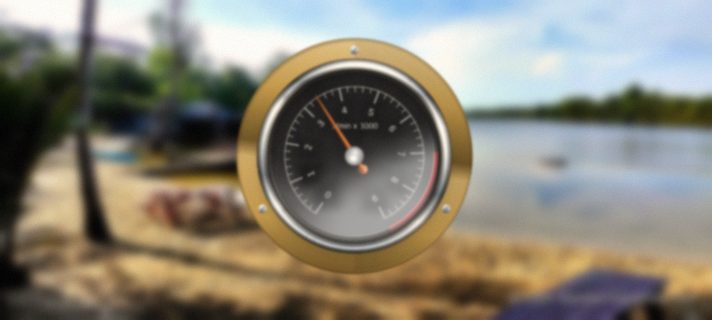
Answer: 3400rpm
